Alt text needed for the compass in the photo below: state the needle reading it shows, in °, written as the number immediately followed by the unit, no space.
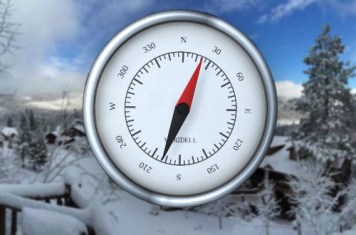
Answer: 20°
